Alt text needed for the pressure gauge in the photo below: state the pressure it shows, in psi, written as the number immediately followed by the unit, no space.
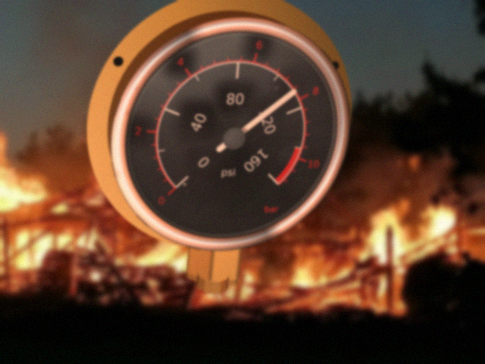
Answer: 110psi
